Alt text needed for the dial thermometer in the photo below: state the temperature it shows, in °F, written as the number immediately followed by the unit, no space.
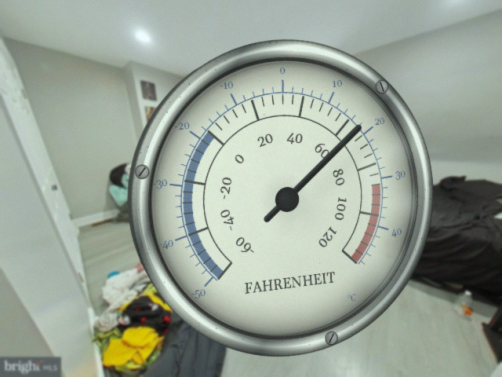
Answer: 64°F
